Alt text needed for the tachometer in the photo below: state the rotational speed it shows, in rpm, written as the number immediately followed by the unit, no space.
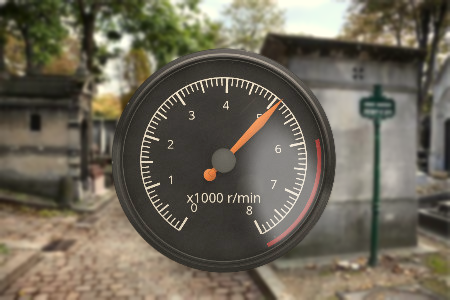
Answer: 5100rpm
